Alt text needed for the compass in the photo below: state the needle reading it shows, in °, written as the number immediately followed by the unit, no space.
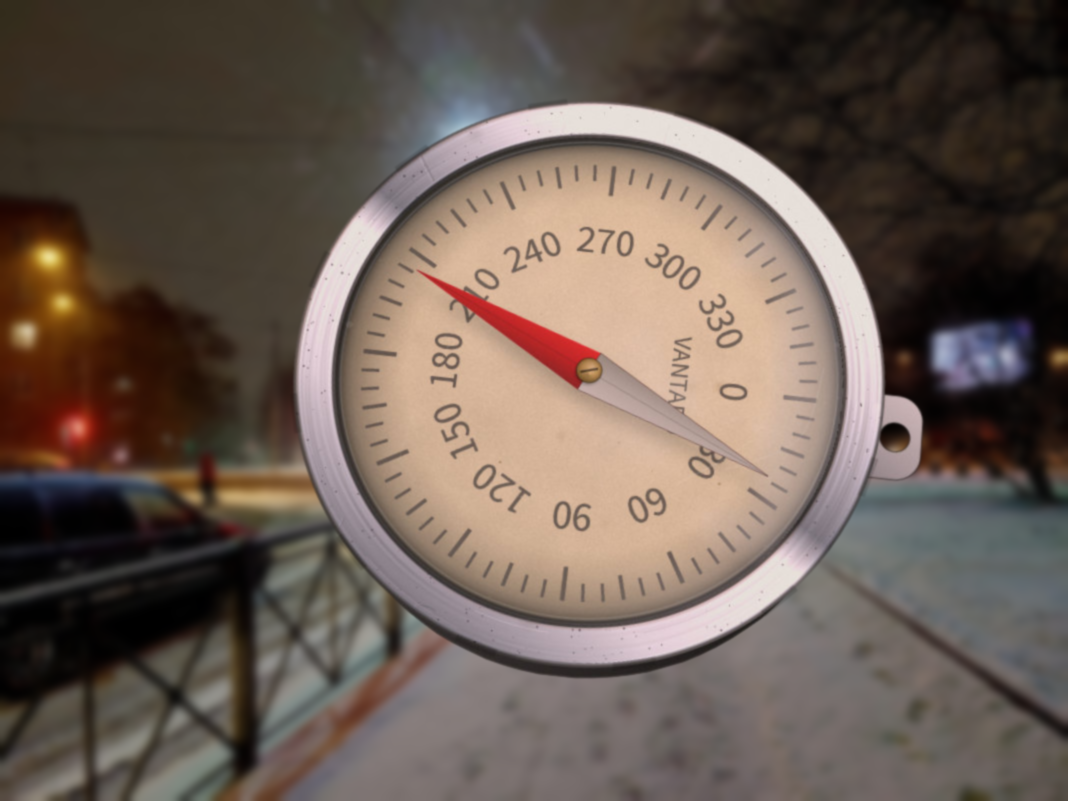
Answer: 205°
